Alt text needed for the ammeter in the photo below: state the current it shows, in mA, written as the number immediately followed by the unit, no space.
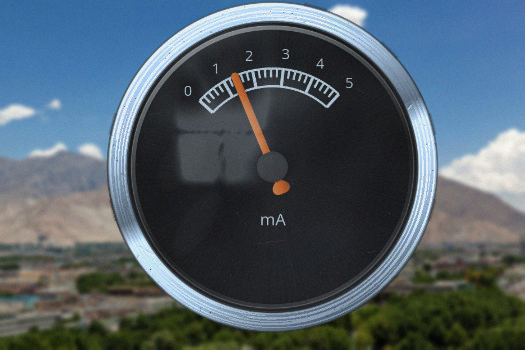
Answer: 1.4mA
